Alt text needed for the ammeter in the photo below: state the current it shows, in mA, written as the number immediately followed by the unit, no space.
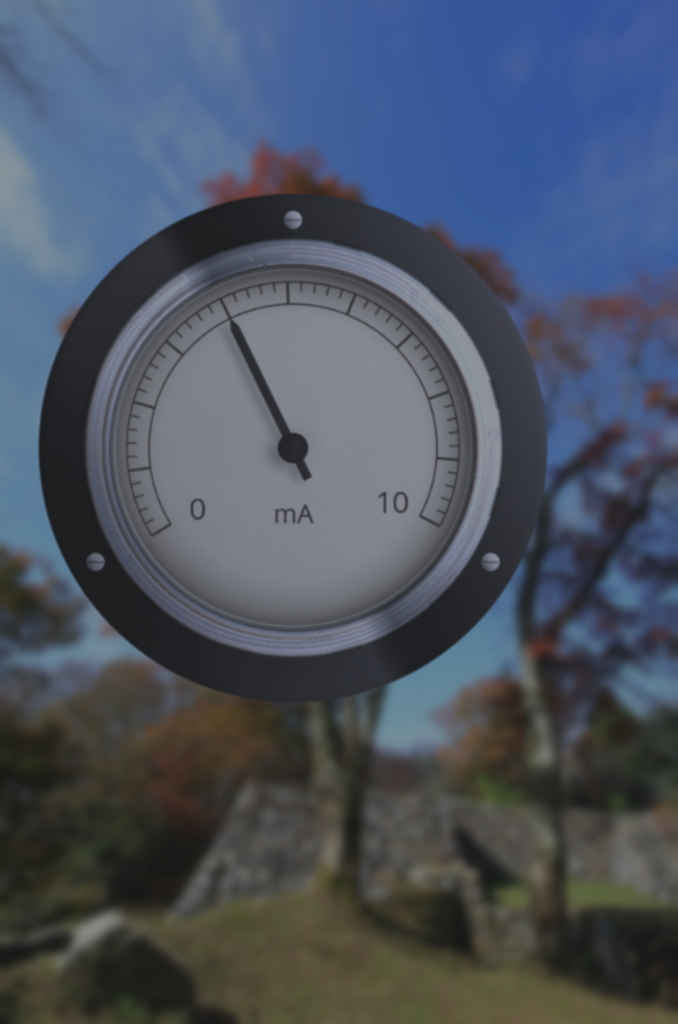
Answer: 4mA
